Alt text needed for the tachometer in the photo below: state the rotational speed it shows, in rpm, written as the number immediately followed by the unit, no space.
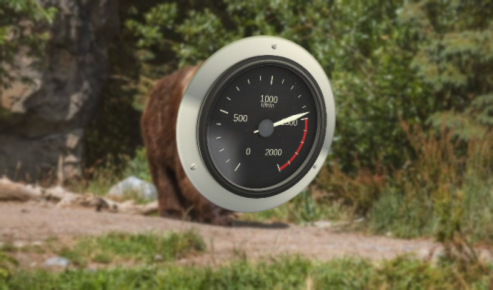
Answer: 1450rpm
